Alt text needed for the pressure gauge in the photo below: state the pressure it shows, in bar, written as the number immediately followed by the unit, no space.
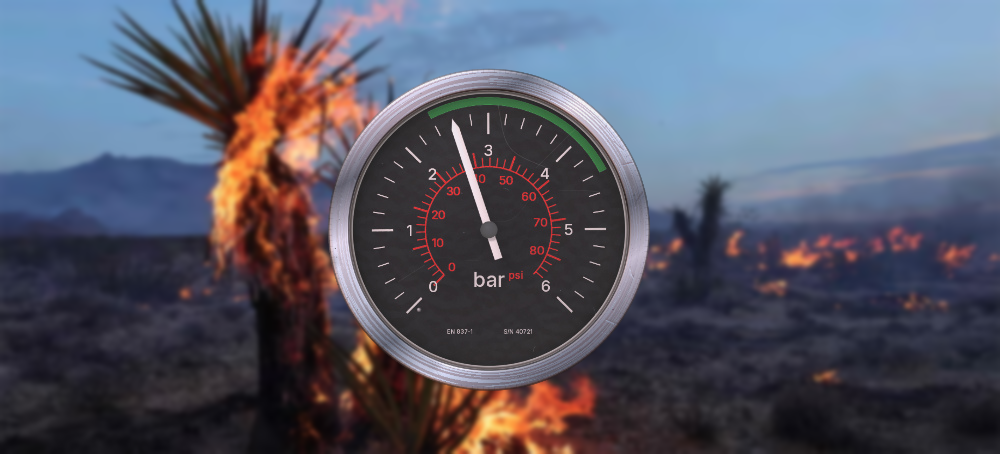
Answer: 2.6bar
